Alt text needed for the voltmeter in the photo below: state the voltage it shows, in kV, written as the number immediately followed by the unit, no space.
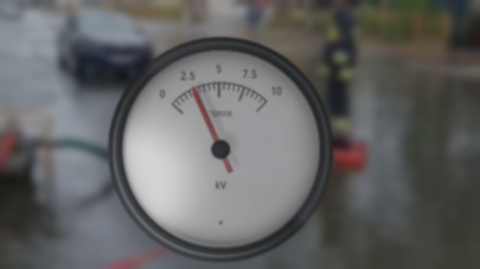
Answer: 2.5kV
